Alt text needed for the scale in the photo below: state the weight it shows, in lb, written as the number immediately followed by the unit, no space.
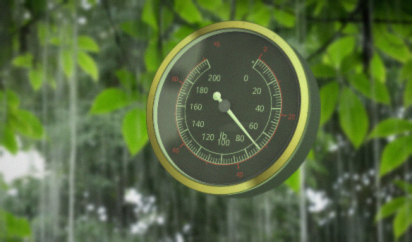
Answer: 70lb
